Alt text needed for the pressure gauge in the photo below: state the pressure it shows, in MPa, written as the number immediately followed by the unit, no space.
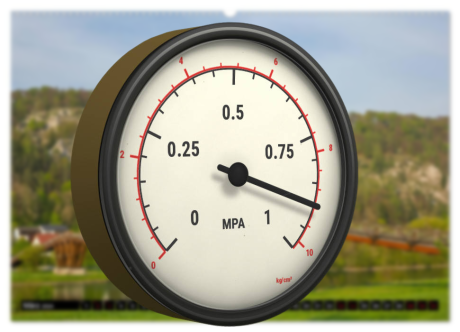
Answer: 0.9MPa
